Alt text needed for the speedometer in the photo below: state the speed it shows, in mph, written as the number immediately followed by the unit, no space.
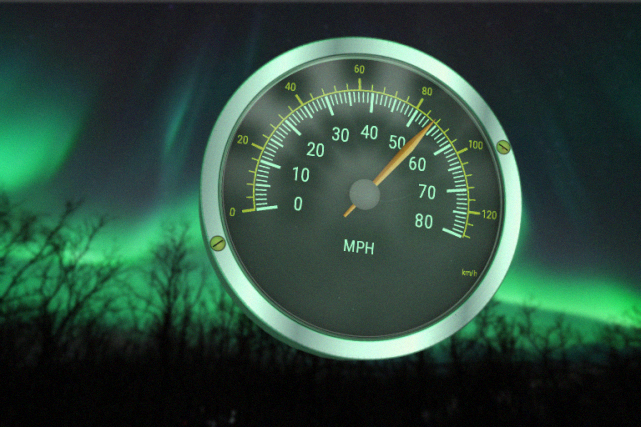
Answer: 54mph
